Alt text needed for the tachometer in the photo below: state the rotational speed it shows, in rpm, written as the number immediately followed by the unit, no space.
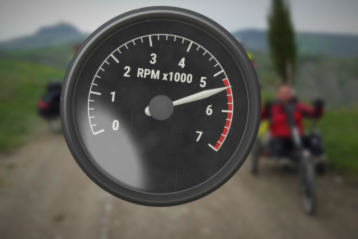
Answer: 5400rpm
